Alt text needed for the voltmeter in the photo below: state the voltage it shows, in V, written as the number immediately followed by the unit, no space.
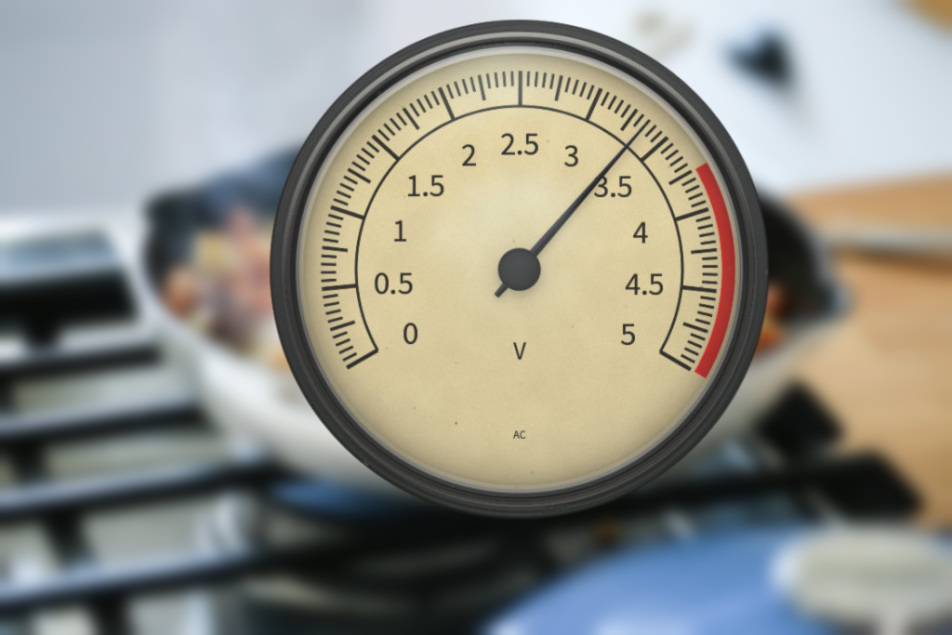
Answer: 3.35V
